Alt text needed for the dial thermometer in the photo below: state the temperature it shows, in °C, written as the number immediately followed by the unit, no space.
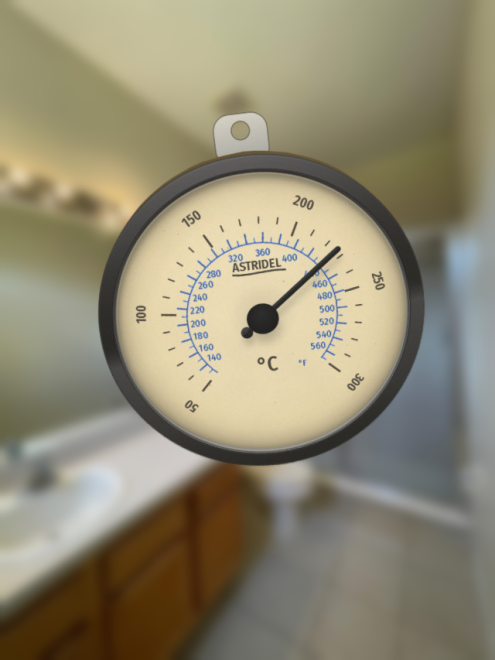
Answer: 225°C
